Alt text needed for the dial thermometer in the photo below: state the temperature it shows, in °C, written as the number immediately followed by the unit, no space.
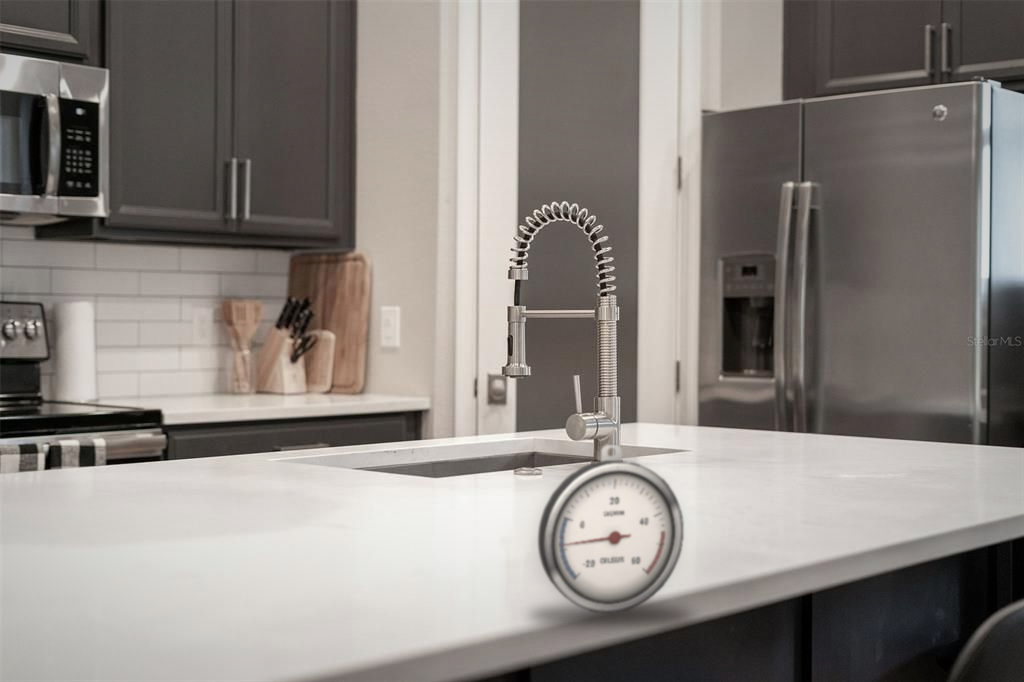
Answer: -8°C
